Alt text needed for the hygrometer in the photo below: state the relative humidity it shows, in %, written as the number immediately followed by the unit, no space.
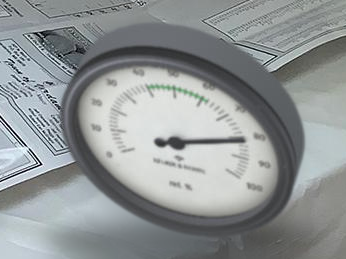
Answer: 80%
